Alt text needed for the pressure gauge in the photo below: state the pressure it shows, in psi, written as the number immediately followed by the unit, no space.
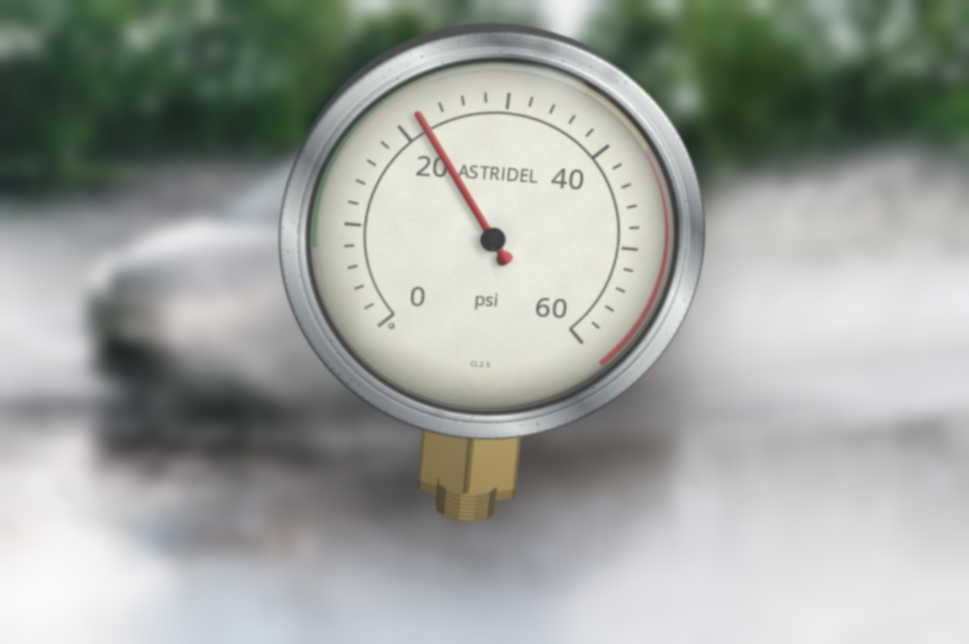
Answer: 22psi
